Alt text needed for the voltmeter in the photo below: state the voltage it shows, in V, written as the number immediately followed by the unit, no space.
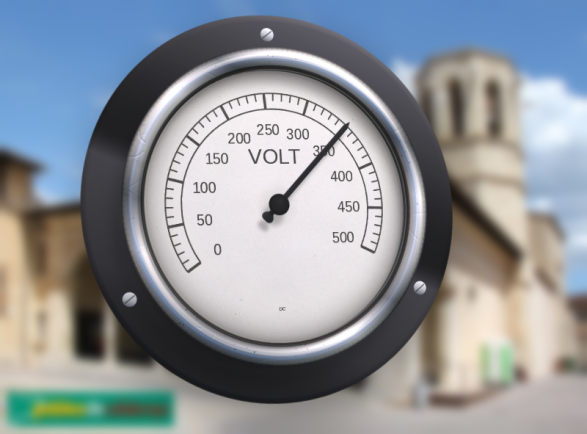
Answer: 350V
